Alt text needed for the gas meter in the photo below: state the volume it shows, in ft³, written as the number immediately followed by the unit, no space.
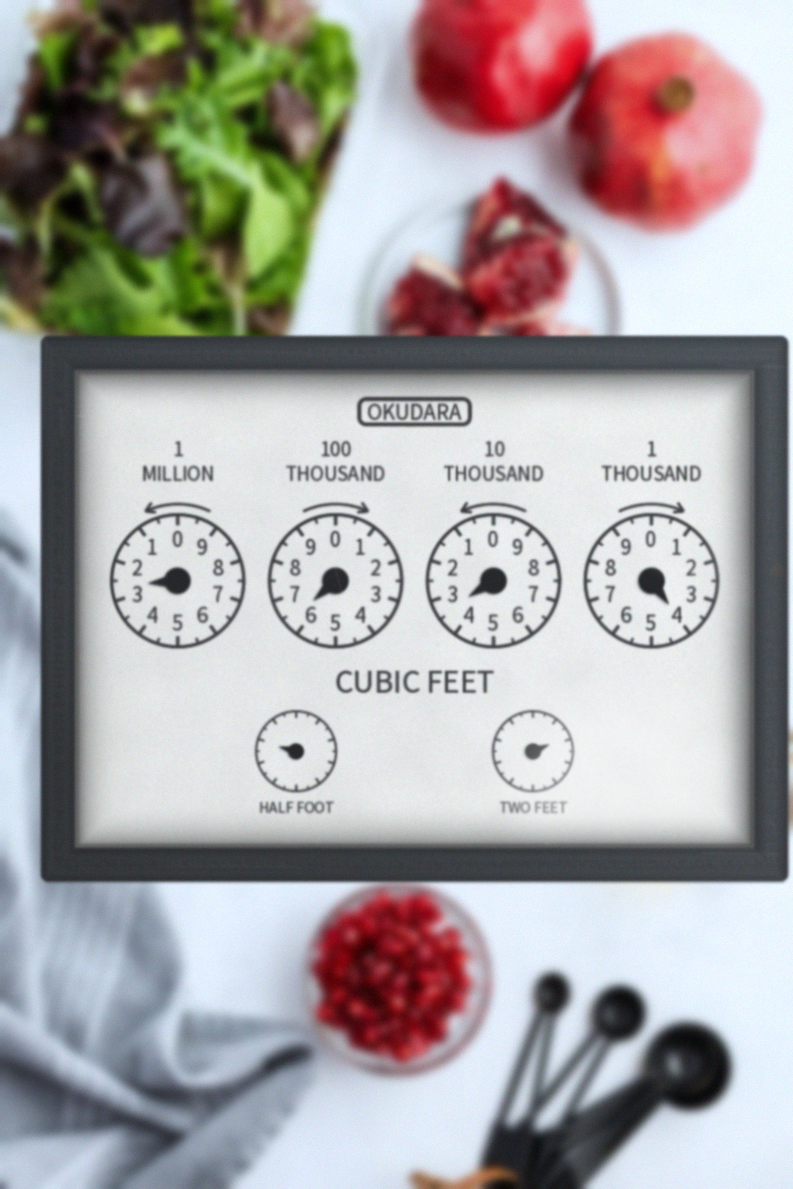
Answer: 263400ft³
